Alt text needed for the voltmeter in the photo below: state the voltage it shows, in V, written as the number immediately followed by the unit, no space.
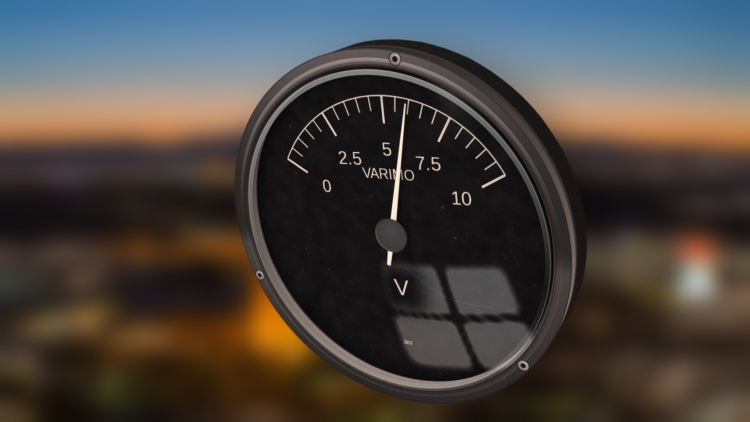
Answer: 6V
